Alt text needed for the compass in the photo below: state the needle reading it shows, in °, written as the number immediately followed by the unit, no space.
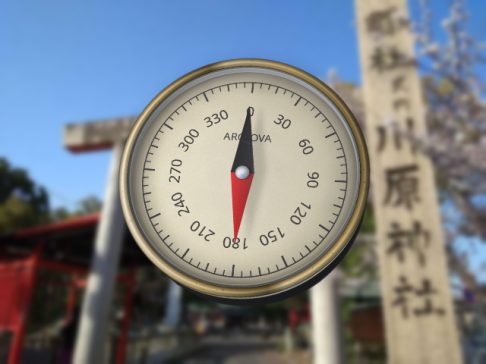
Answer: 180°
